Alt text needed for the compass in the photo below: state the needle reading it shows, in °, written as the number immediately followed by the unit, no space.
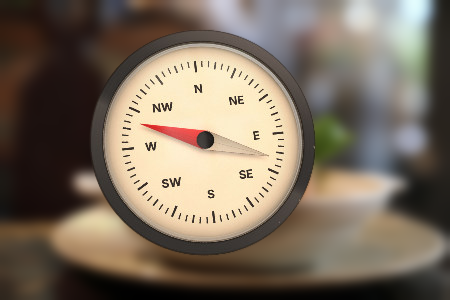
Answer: 290°
